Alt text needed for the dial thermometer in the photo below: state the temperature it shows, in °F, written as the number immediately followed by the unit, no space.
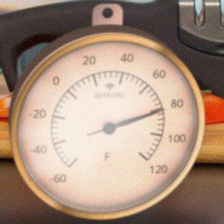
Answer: 80°F
